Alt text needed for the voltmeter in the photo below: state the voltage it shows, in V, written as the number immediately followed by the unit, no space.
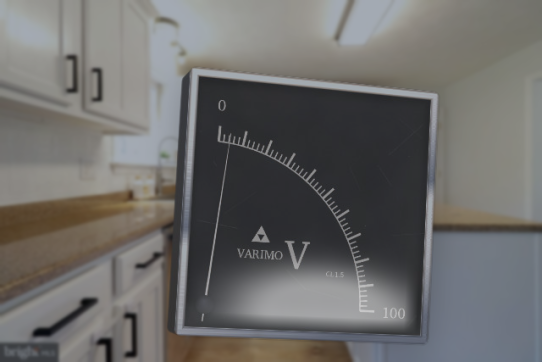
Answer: 4V
